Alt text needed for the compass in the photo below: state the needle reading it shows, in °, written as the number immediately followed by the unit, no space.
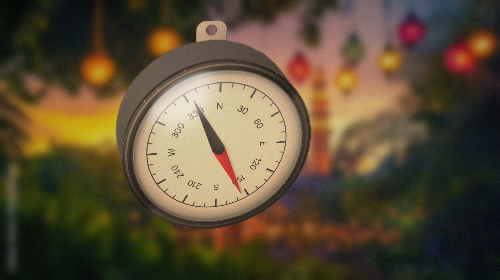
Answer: 155°
